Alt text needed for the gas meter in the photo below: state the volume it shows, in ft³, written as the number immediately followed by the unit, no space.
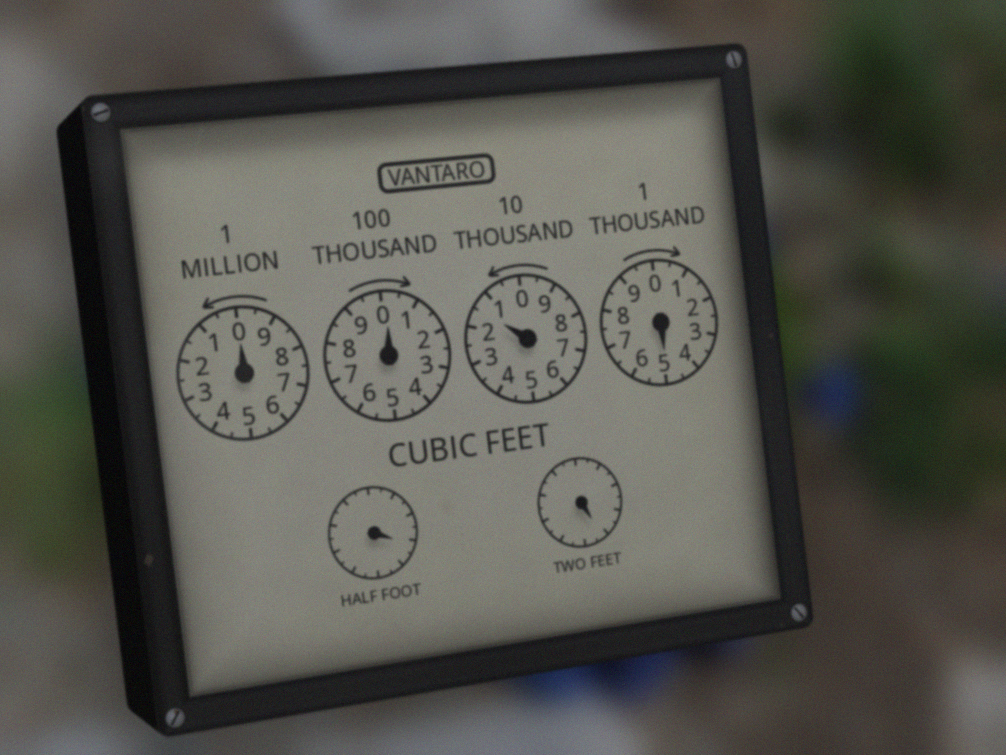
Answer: 1500ft³
